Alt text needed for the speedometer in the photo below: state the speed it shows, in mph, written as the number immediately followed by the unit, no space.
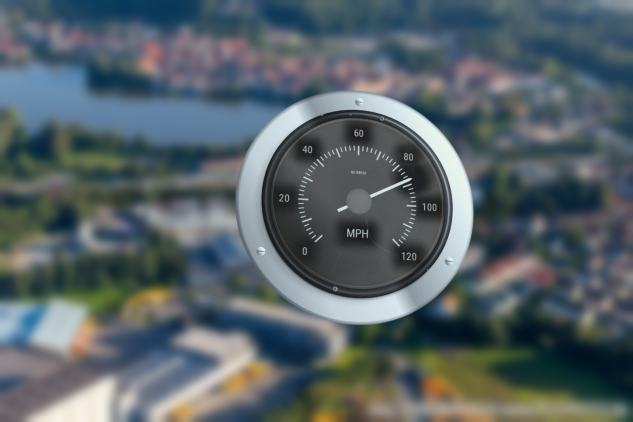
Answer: 88mph
